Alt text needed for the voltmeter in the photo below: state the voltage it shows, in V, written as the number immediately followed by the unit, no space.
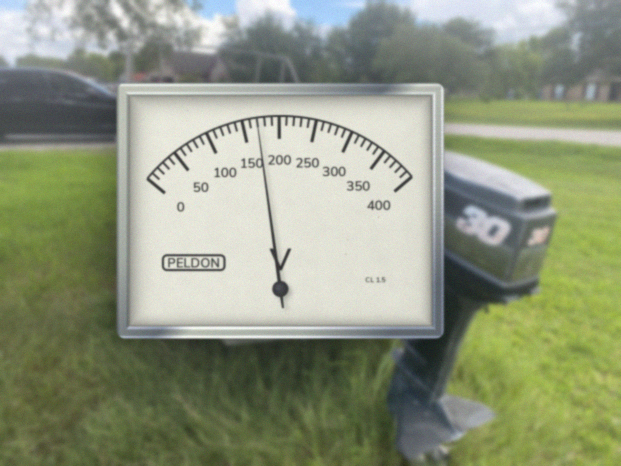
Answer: 170V
